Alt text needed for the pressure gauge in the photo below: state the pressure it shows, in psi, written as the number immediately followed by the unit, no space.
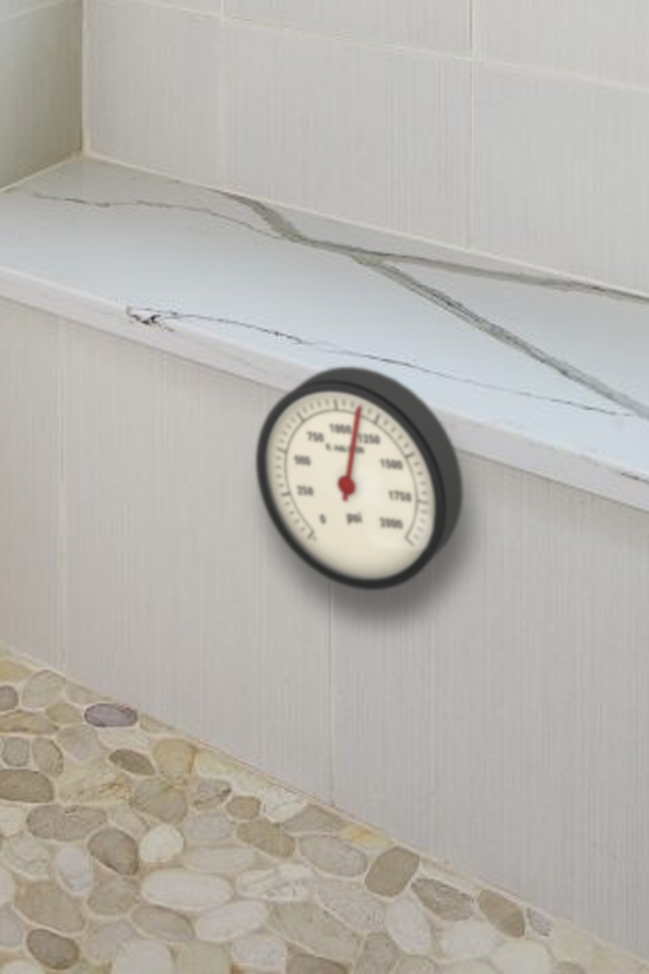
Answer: 1150psi
